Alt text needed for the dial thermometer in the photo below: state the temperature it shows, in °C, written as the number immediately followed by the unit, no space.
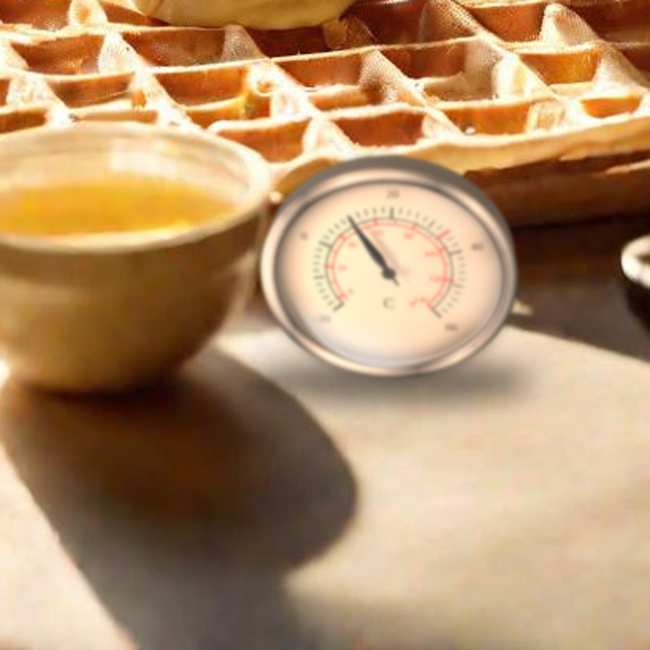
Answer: 10°C
